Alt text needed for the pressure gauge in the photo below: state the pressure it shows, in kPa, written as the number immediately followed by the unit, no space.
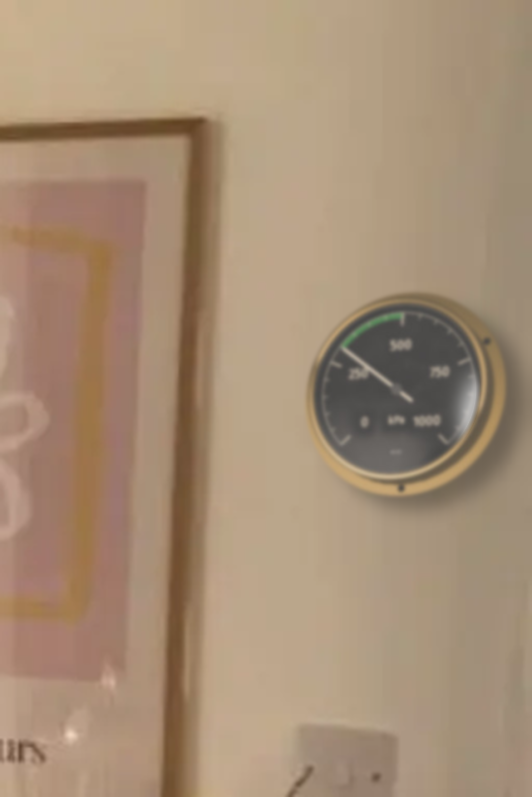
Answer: 300kPa
